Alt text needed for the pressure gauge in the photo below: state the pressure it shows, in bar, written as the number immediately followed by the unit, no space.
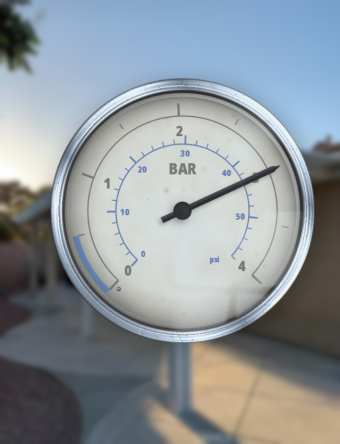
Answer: 3bar
